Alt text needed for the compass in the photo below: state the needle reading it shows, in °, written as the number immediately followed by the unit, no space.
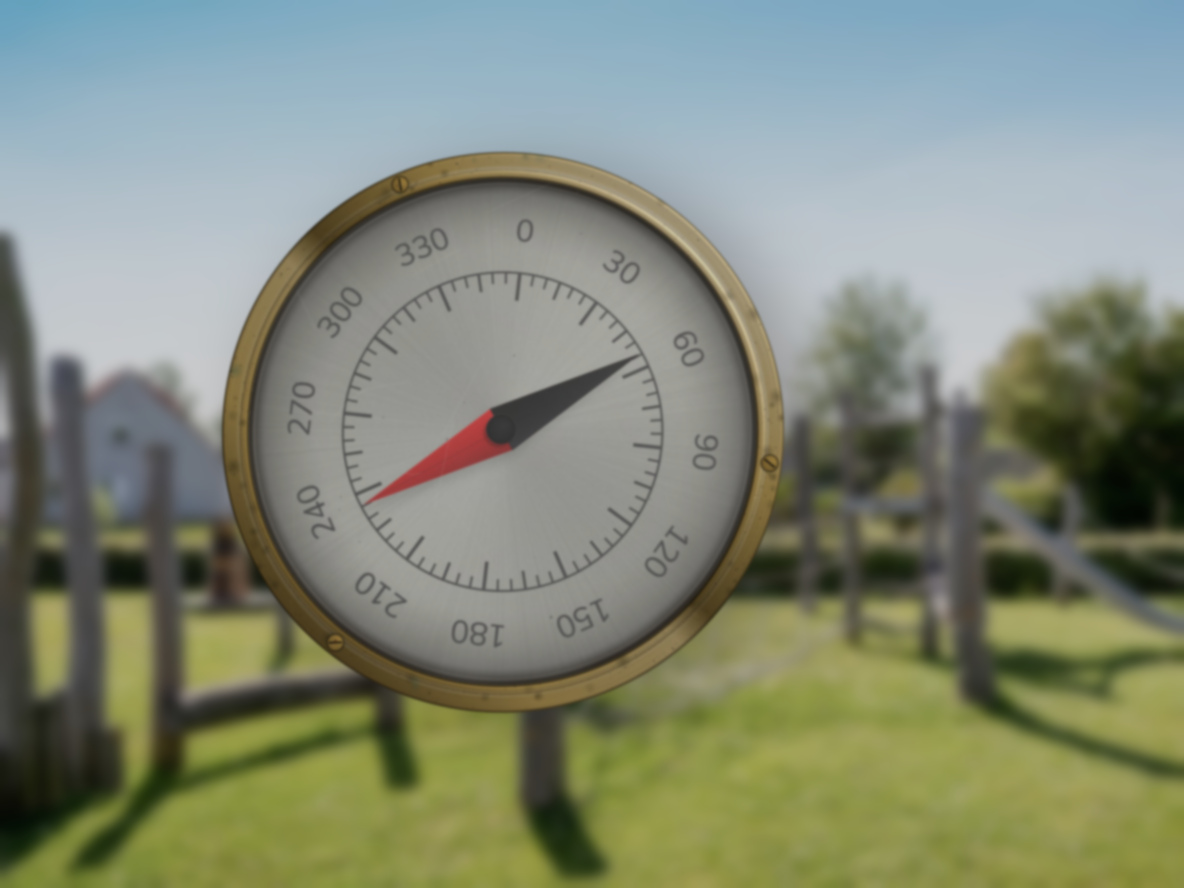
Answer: 235°
